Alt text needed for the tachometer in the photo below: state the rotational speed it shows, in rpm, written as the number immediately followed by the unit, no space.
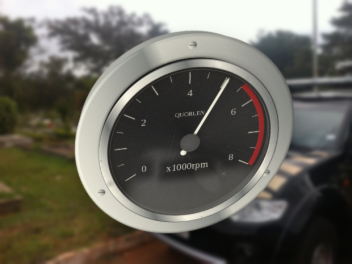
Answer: 5000rpm
